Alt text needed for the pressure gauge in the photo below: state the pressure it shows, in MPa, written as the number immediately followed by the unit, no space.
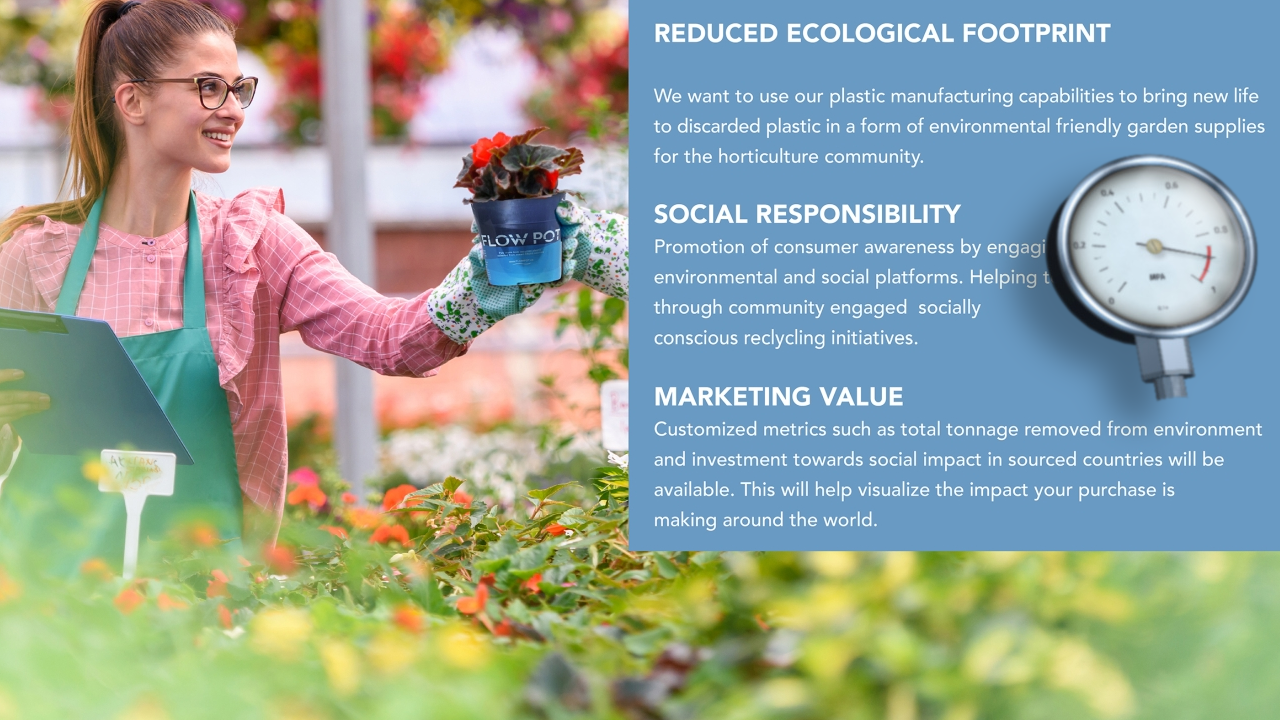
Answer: 0.9MPa
